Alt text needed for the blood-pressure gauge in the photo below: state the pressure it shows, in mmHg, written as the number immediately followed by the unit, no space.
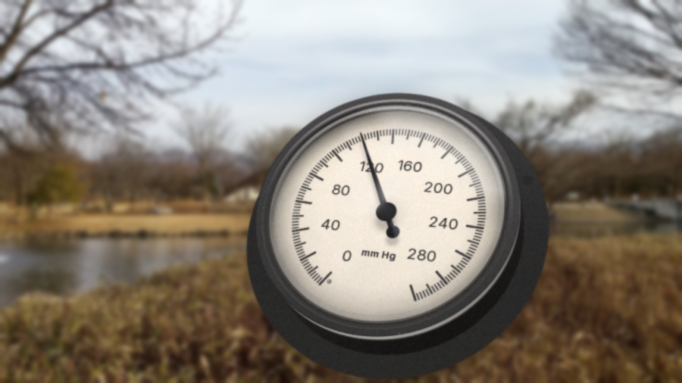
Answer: 120mmHg
